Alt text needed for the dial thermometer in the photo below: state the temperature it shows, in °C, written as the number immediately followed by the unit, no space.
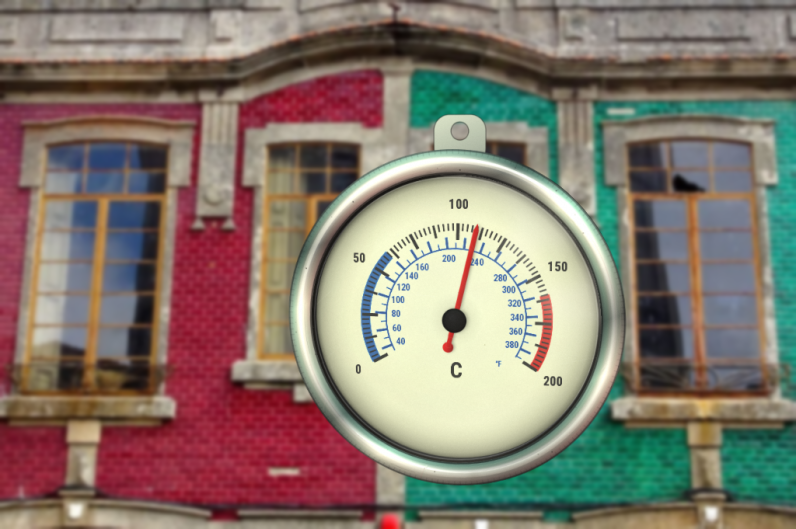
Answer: 110°C
